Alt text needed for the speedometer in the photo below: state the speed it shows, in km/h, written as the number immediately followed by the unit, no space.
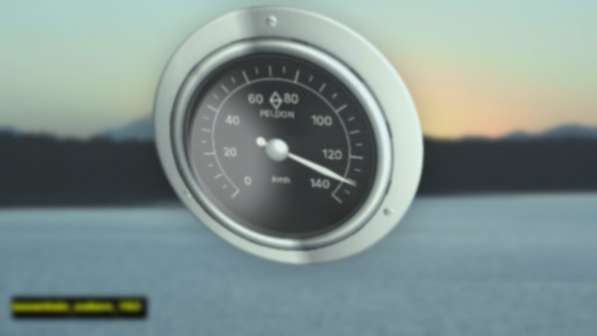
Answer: 130km/h
